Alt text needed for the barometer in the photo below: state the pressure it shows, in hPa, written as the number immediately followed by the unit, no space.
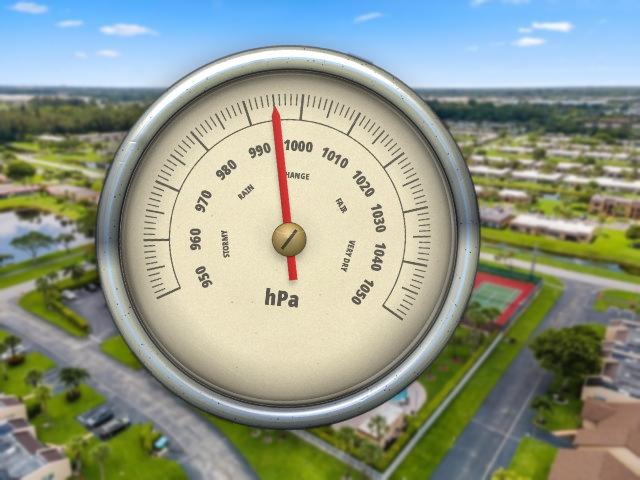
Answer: 995hPa
